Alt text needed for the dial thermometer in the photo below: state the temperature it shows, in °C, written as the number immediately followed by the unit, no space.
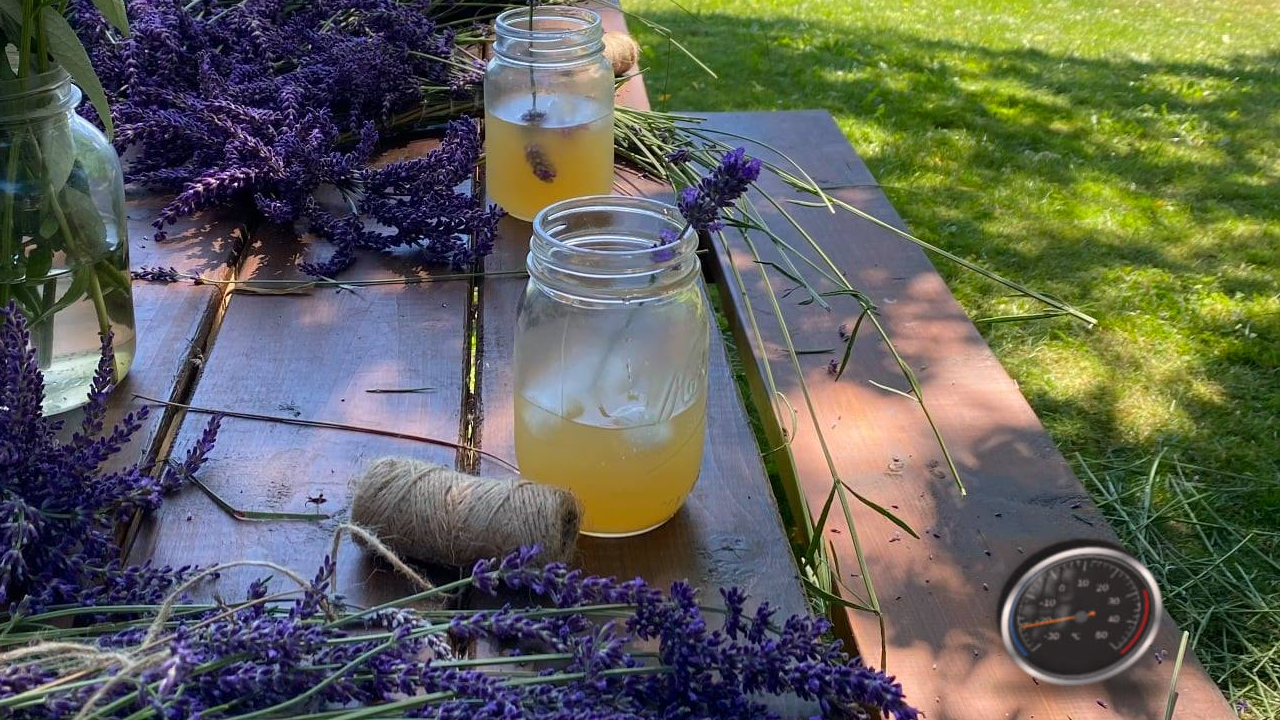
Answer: -20°C
